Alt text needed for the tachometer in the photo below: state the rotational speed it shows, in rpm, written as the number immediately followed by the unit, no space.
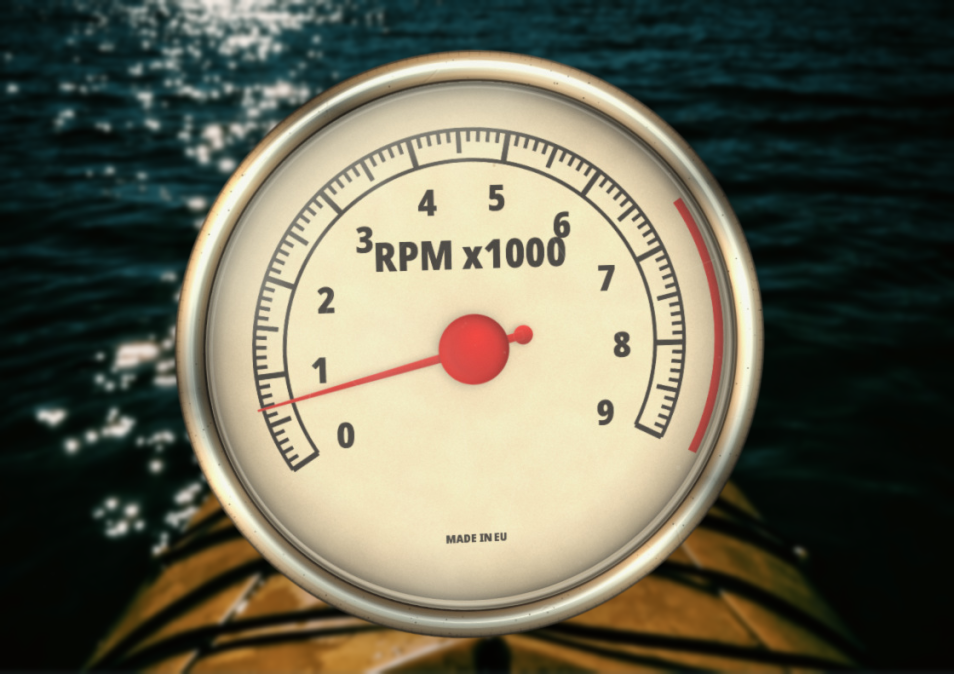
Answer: 700rpm
